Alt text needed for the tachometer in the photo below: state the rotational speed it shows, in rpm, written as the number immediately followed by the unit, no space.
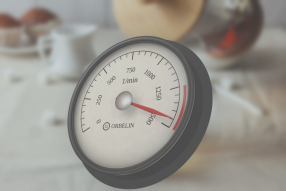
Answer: 1450rpm
